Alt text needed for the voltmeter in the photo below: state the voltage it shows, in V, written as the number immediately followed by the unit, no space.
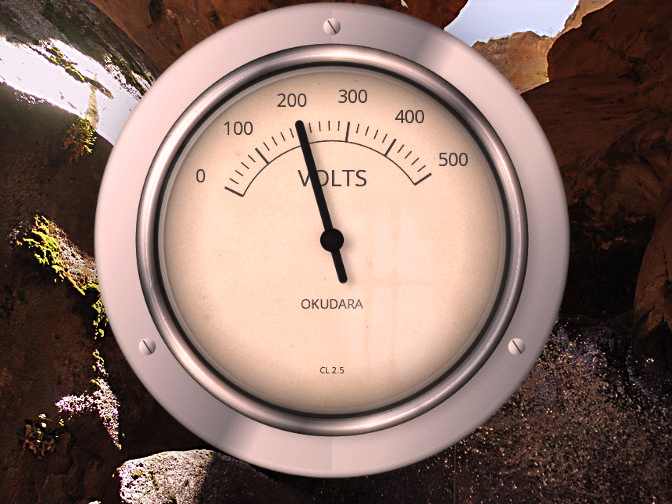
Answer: 200V
